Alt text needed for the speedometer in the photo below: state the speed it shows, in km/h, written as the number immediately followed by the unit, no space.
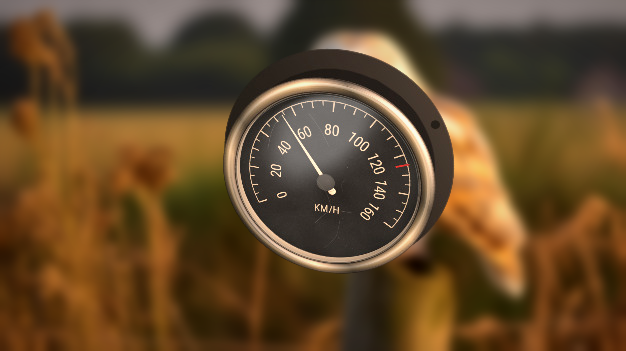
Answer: 55km/h
